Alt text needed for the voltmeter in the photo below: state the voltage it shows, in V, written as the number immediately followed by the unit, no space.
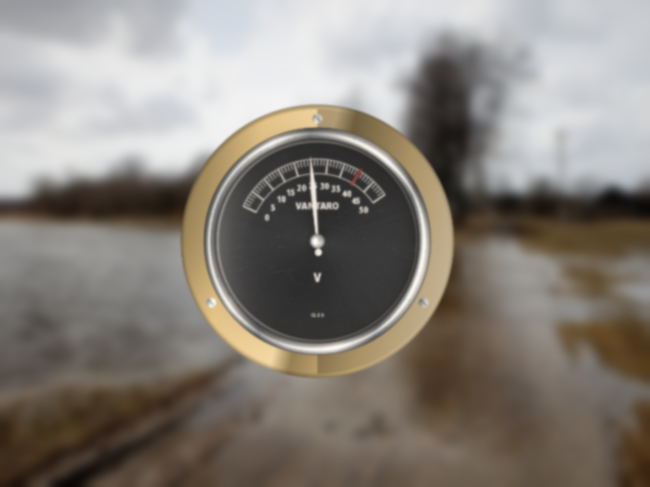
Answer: 25V
